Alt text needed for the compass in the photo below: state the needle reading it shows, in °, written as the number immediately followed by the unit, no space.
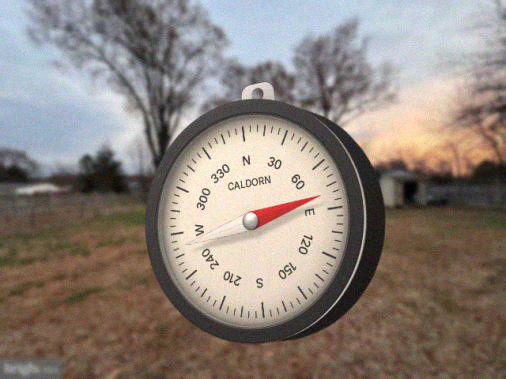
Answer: 80°
